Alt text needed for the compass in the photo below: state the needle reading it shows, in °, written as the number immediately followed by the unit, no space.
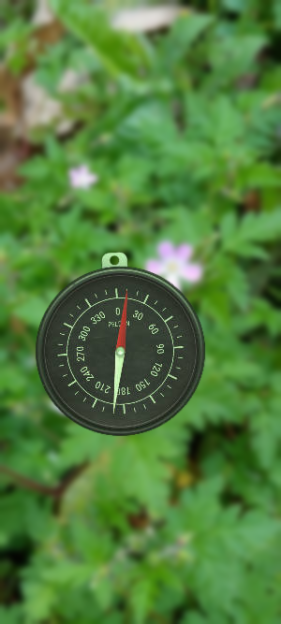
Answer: 10°
